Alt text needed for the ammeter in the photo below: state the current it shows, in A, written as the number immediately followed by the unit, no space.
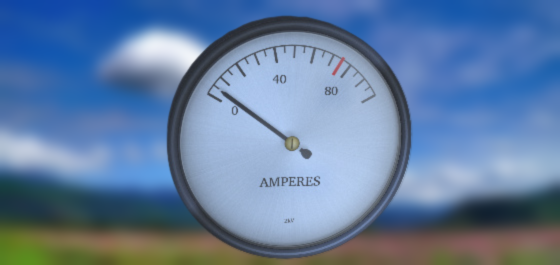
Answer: 5A
